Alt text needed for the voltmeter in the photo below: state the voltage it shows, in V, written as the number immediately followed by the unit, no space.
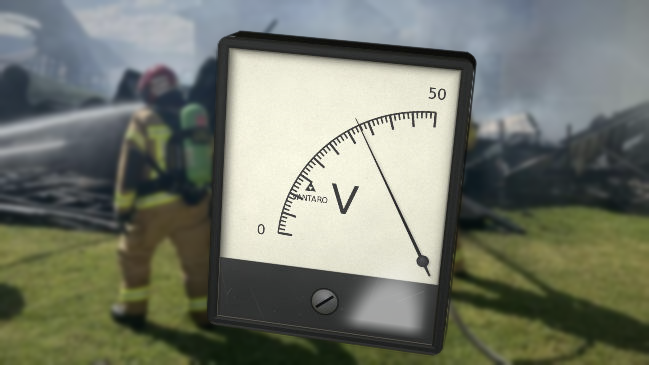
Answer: 33V
